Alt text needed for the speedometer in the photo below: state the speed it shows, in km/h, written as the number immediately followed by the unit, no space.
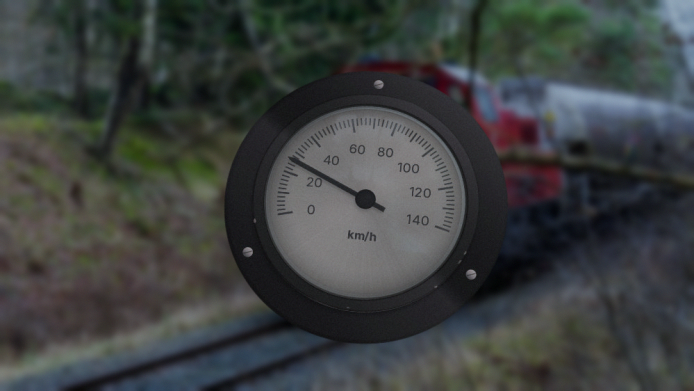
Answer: 26km/h
